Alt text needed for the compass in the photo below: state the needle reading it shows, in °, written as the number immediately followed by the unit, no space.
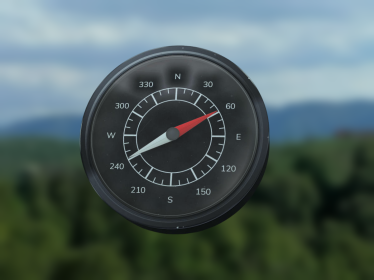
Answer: 60°
